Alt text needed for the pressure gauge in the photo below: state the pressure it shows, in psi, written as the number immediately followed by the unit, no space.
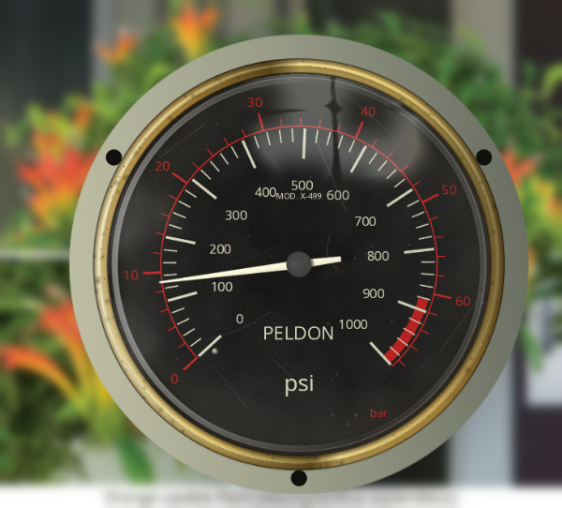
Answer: 130psi
